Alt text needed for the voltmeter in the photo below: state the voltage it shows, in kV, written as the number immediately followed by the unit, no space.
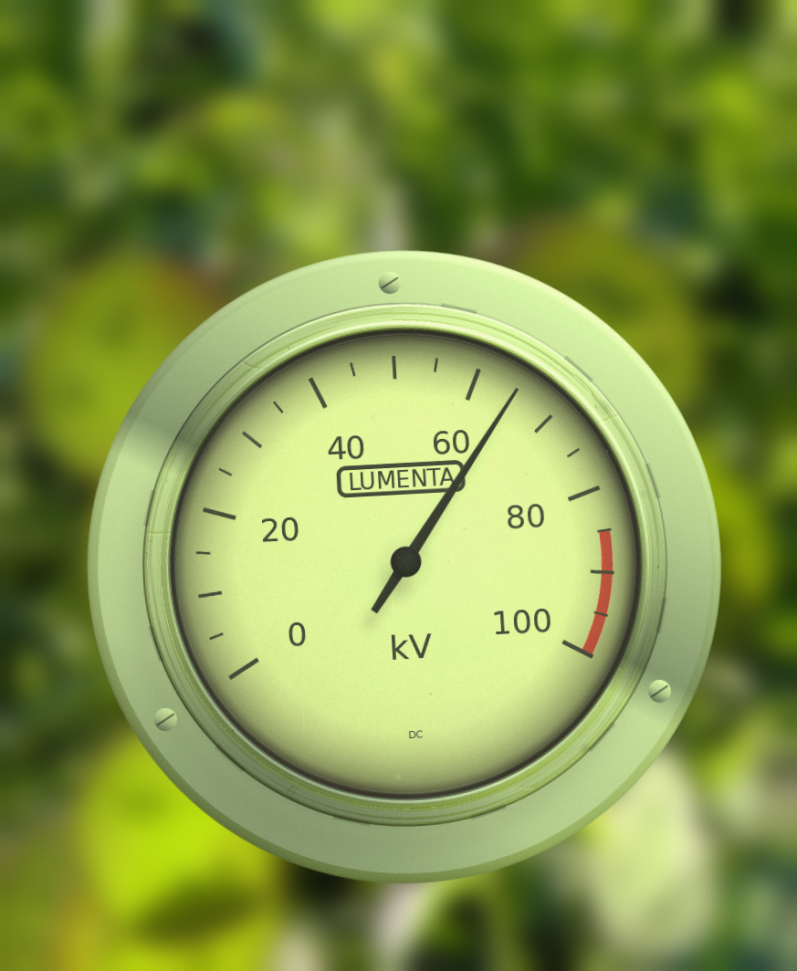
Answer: 65kV
